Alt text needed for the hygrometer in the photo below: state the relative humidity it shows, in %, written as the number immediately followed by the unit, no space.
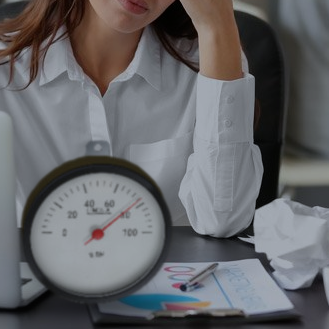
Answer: 76%
